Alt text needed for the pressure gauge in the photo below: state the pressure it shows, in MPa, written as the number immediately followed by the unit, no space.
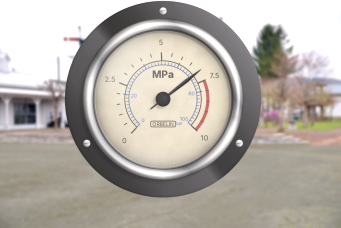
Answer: 7MPa
